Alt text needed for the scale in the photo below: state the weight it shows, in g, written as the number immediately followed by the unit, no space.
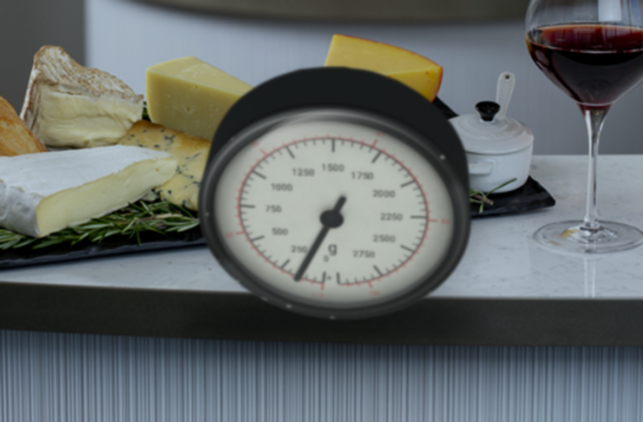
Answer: 150g
